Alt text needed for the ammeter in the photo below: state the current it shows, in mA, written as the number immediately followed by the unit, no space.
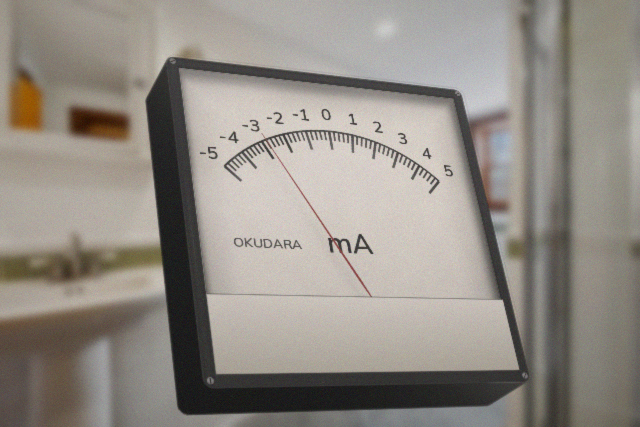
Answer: -3mA
